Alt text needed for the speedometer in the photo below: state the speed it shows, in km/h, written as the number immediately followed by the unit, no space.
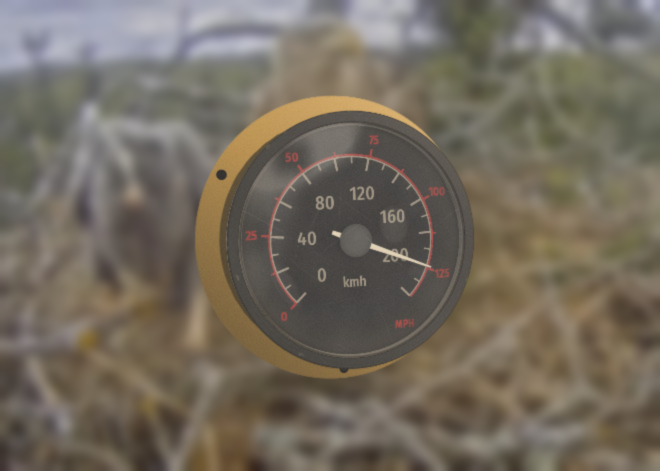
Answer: 200km/h
